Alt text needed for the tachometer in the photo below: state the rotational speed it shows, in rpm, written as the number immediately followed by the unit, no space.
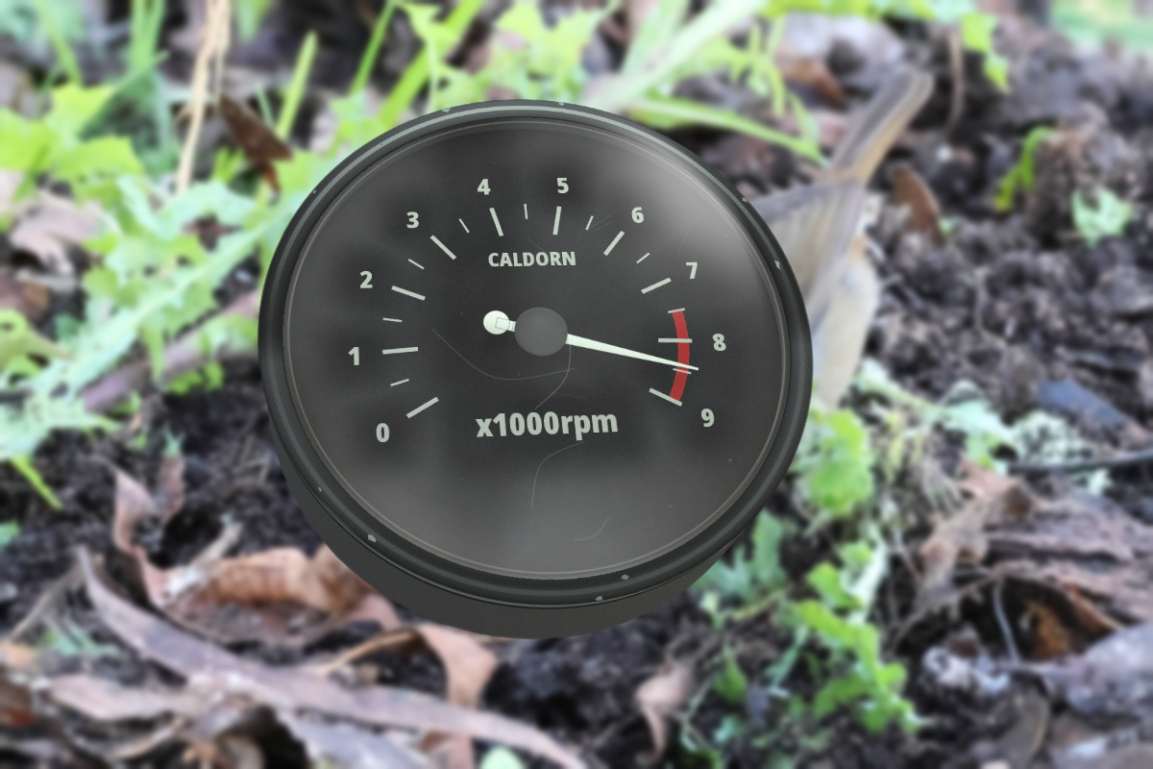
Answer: 8500rpm
